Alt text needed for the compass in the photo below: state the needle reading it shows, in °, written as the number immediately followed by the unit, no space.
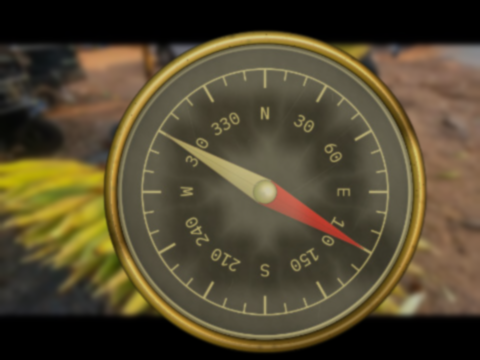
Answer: 120°
